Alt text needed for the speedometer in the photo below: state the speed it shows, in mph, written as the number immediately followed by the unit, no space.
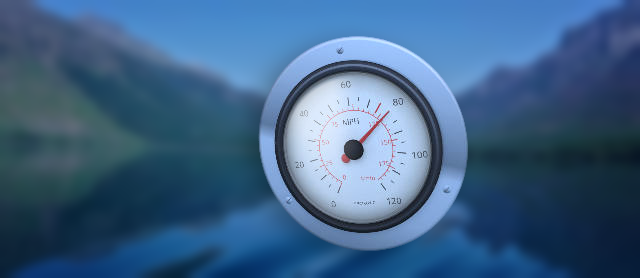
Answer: 80mph
